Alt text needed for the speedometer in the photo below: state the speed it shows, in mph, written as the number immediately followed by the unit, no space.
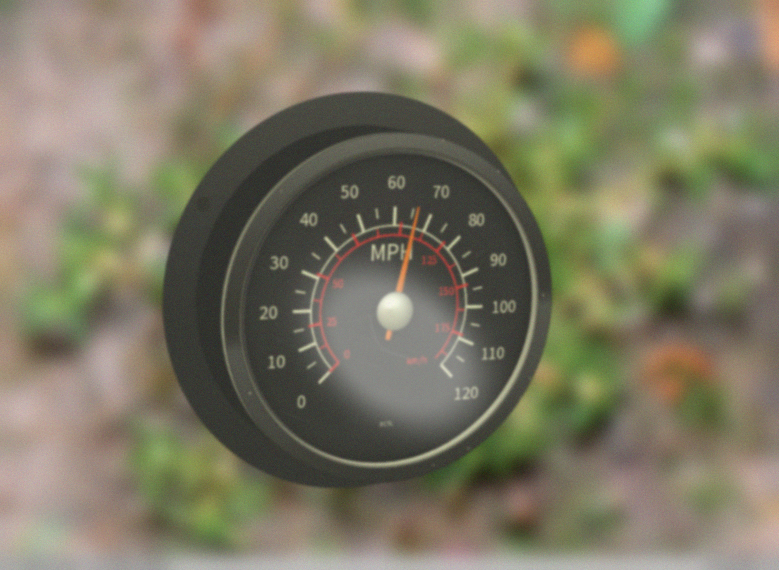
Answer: 65mph
